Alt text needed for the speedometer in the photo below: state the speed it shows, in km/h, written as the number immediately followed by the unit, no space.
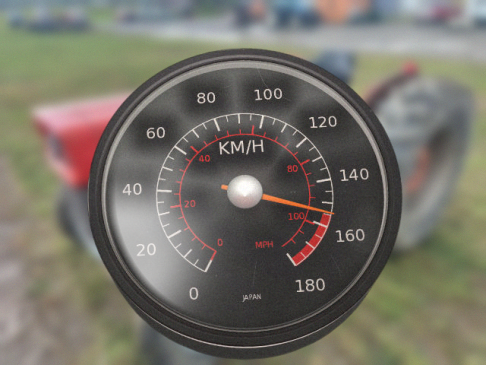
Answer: 155km/h
